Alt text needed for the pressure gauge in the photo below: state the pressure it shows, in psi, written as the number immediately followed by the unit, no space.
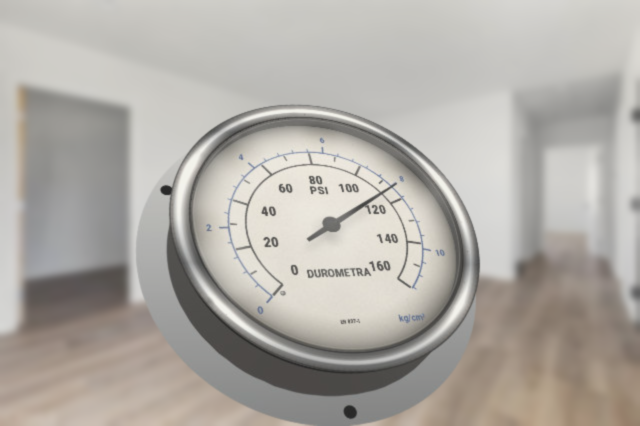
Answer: 115psi
